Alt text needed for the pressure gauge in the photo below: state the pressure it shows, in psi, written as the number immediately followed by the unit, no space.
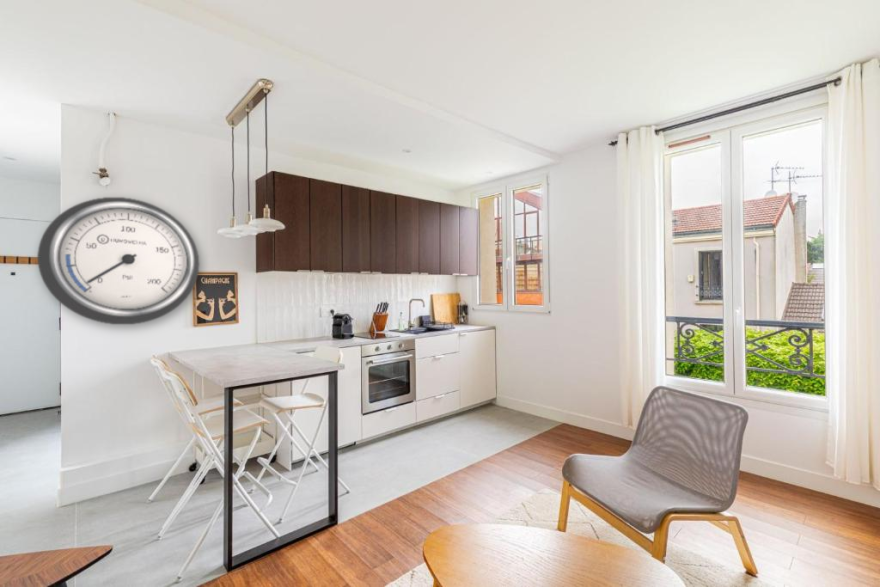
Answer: 5psi
